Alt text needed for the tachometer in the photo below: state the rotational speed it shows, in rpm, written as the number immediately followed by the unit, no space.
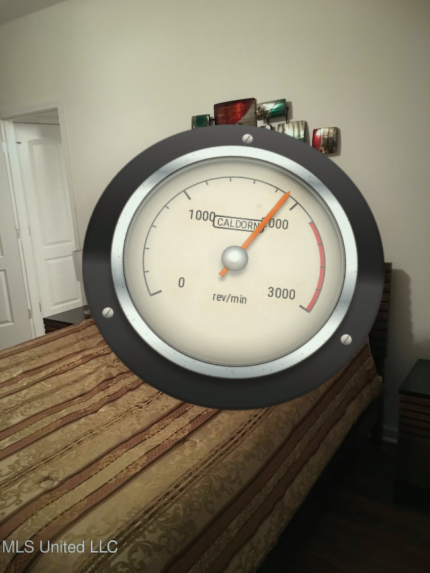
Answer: 1900rpm
